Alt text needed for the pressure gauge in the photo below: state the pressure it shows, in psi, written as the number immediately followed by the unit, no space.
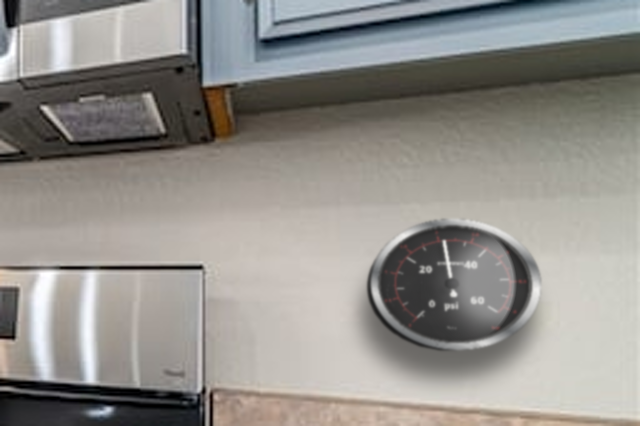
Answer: 30psi
